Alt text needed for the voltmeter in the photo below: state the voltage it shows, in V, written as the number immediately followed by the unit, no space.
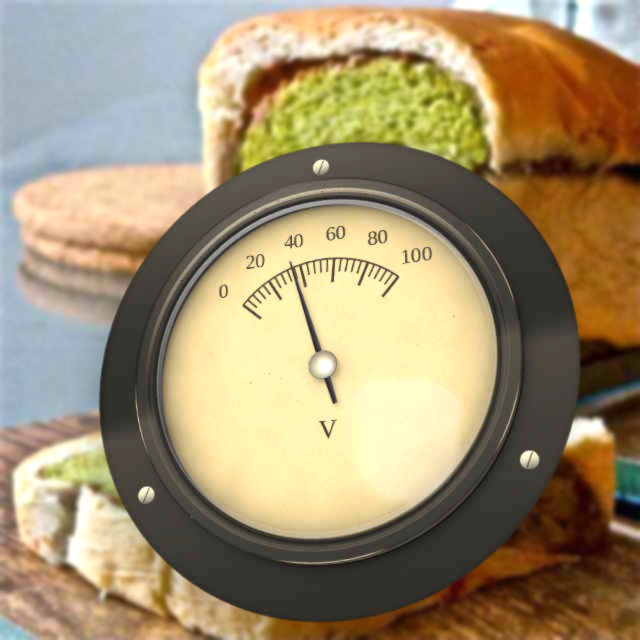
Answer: 36V
